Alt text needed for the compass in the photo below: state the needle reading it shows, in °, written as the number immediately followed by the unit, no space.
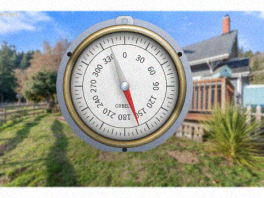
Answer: 160°
